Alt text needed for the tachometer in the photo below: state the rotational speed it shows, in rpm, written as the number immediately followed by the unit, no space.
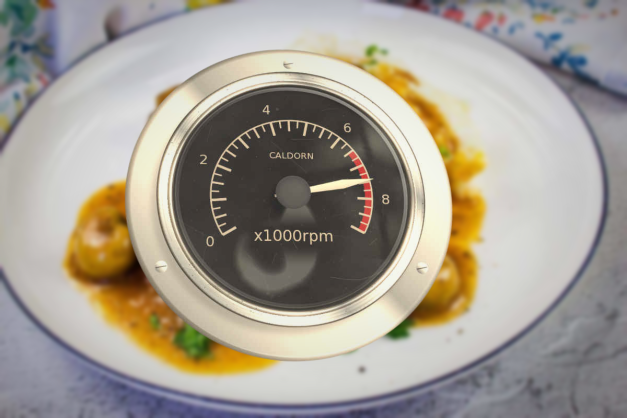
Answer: 7500rpm
